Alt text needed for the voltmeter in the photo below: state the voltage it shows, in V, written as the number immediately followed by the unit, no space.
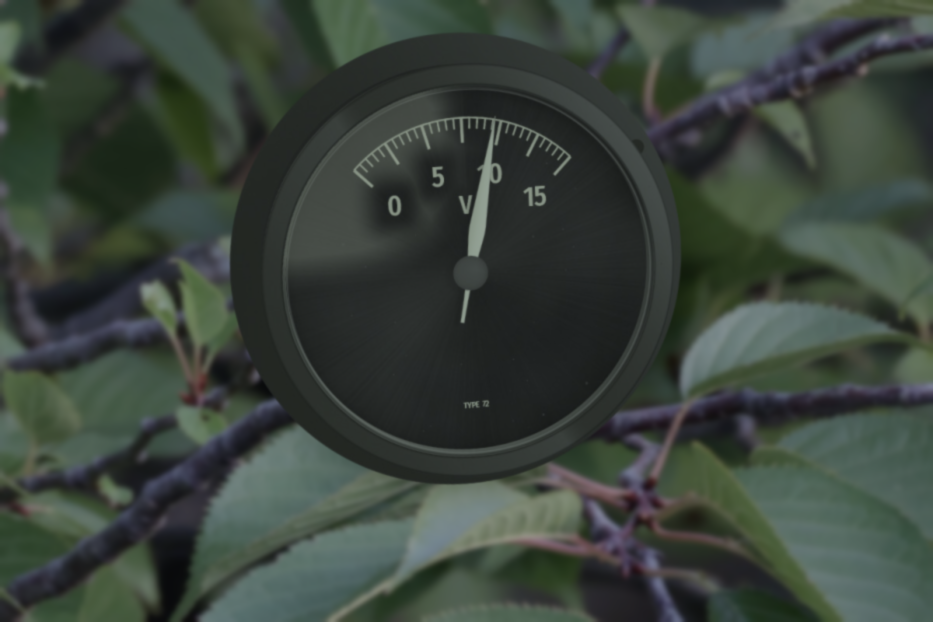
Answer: 9.5V
